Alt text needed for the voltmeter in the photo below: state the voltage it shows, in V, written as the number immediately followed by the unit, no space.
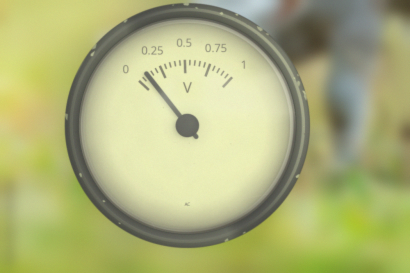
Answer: 0.1V
